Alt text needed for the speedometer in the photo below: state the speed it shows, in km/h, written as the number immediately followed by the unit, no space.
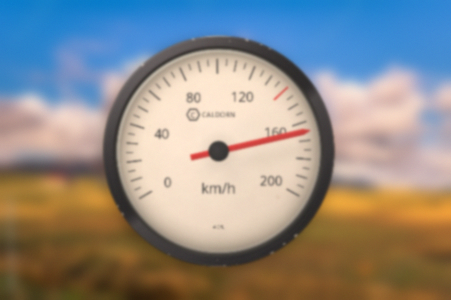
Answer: 165km/h
